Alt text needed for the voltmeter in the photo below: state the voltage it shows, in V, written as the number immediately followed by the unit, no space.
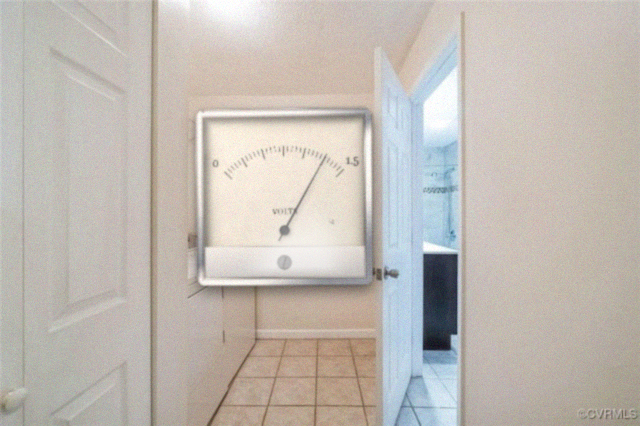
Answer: 1.25V
